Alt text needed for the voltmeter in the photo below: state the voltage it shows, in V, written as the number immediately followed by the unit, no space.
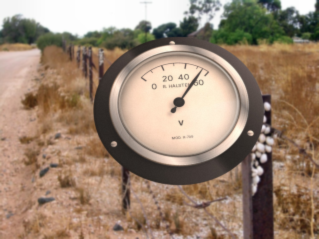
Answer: 55V
